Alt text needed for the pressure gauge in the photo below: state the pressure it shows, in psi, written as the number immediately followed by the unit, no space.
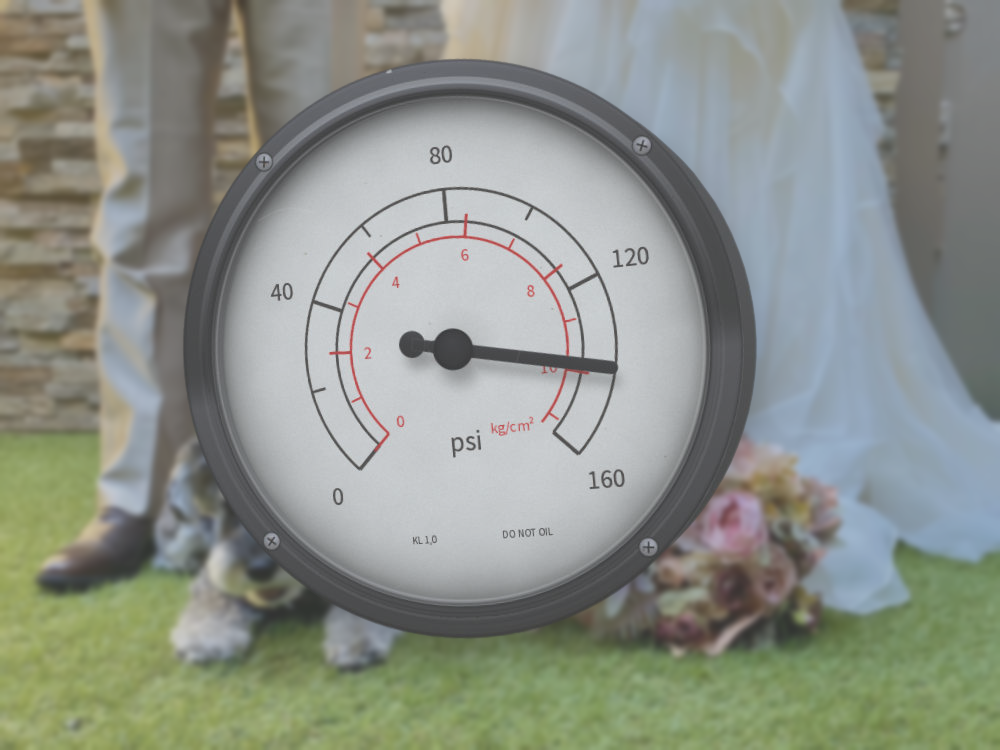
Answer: 140psi
